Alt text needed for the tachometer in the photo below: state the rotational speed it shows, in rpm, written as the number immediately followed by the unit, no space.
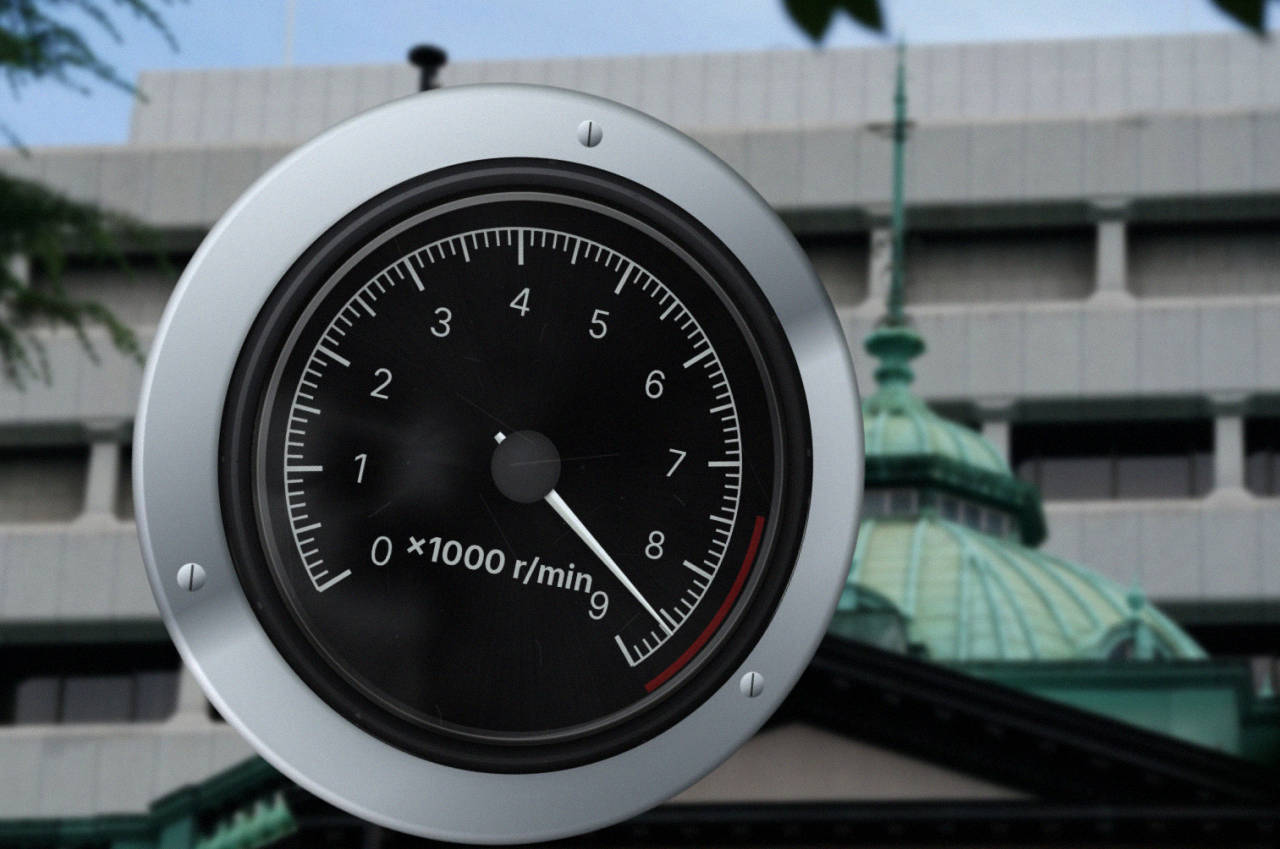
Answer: 8600rpm
